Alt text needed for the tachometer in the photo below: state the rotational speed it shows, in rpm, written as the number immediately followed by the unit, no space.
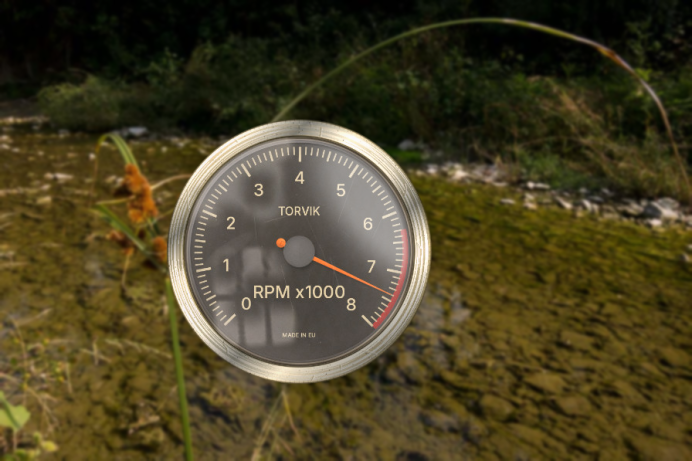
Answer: 7400rpm
